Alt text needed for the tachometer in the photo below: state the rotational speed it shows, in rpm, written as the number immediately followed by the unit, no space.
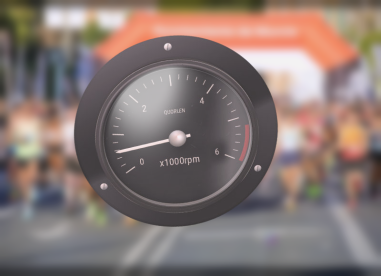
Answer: 600rpm
